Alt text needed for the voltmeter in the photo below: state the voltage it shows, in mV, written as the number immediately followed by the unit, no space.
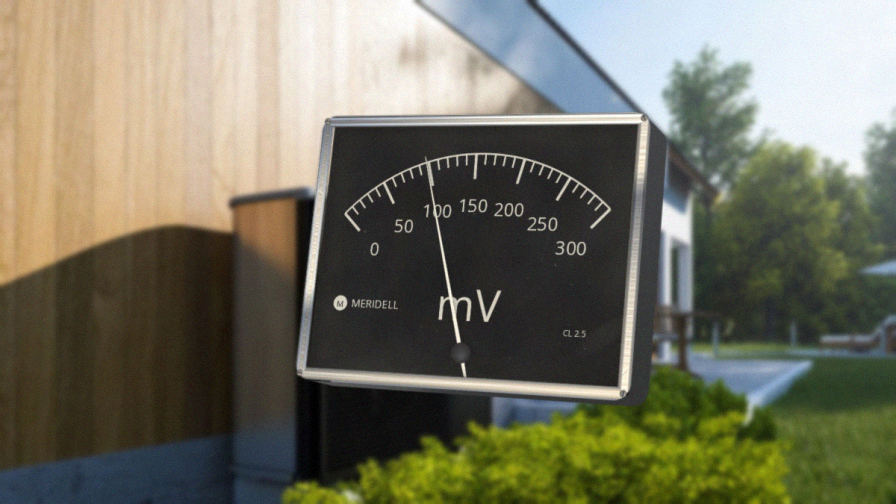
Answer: 100mV
